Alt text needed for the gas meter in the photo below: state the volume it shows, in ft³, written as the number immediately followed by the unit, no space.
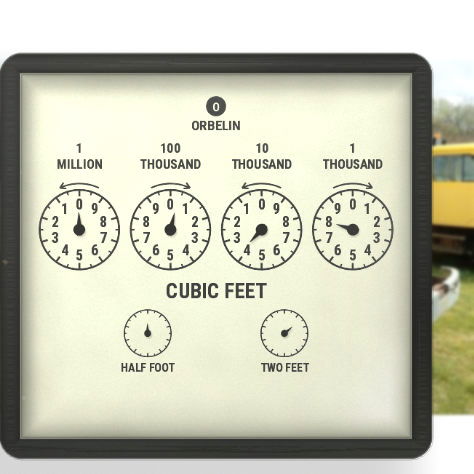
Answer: 3800ft³
